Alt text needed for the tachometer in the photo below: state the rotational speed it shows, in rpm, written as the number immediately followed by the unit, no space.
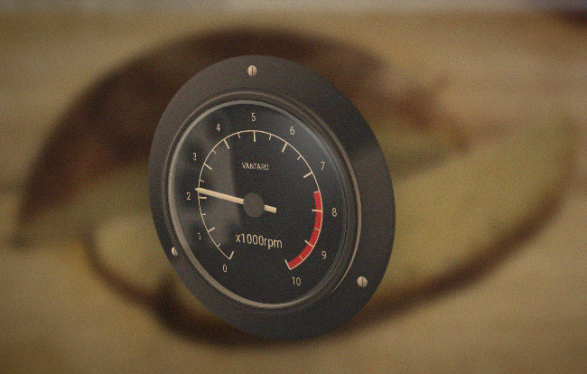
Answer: 2250rpm
